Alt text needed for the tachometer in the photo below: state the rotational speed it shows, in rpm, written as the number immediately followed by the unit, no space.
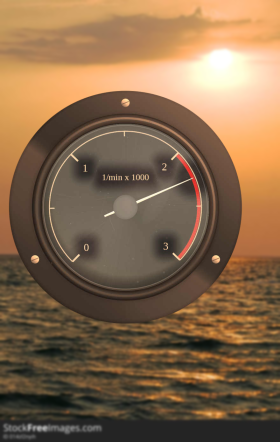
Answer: 2250rpm
